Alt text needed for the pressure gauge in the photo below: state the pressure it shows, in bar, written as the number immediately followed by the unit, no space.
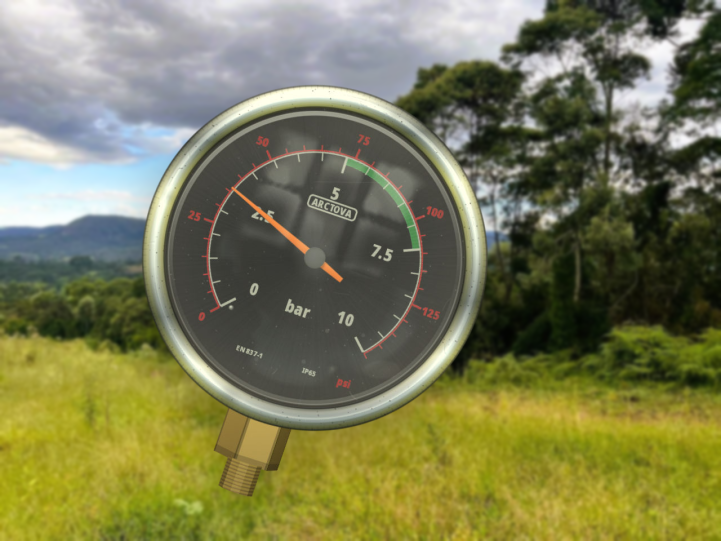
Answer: 2.5bar
